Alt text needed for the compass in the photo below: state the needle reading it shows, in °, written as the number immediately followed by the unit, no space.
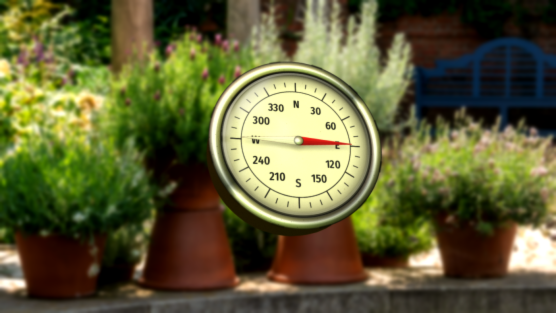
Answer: 90°
